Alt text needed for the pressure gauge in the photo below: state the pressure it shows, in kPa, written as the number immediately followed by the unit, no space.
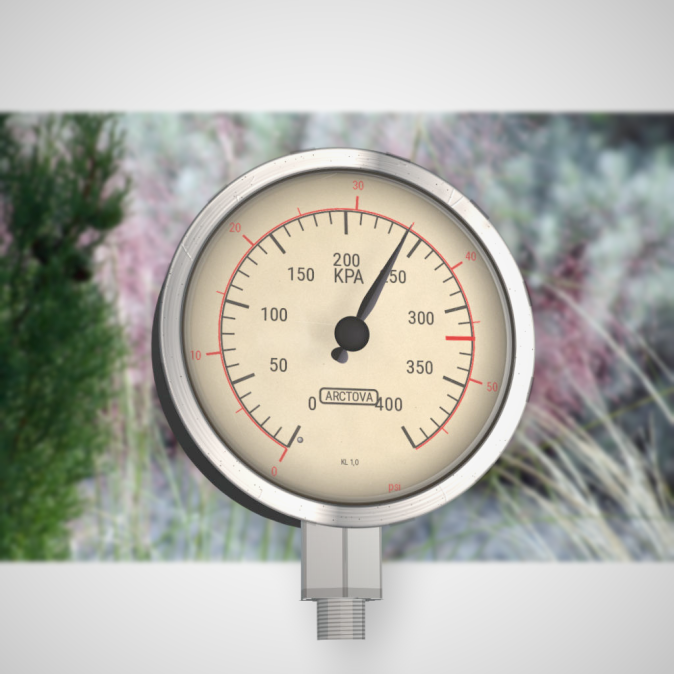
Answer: 240kPa
